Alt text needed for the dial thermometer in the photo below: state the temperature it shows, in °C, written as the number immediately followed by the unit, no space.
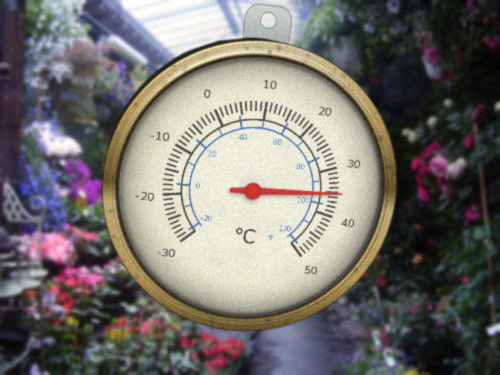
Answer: 35°C
